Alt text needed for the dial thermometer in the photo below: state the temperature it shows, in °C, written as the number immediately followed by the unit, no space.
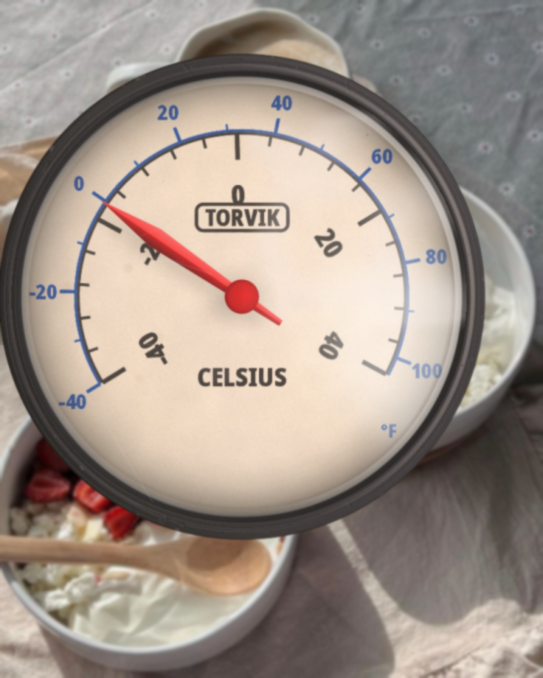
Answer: -18°C
